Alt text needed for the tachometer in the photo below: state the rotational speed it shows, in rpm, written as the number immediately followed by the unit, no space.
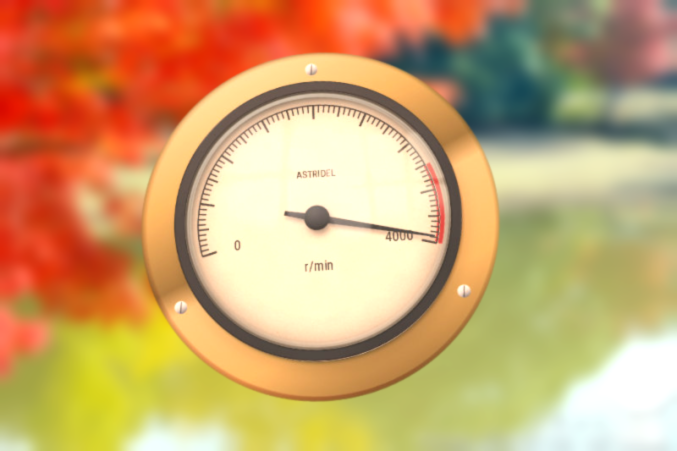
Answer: 3950rpm
